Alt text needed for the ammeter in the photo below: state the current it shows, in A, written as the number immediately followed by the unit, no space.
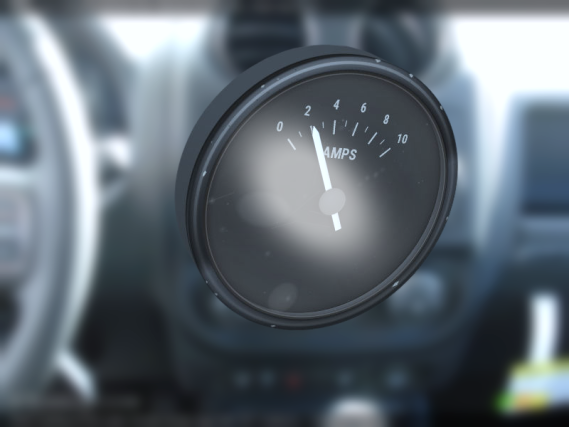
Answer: 2A
